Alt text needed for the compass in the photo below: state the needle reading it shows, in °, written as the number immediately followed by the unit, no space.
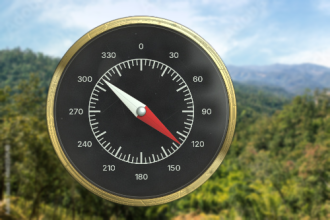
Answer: 130°
